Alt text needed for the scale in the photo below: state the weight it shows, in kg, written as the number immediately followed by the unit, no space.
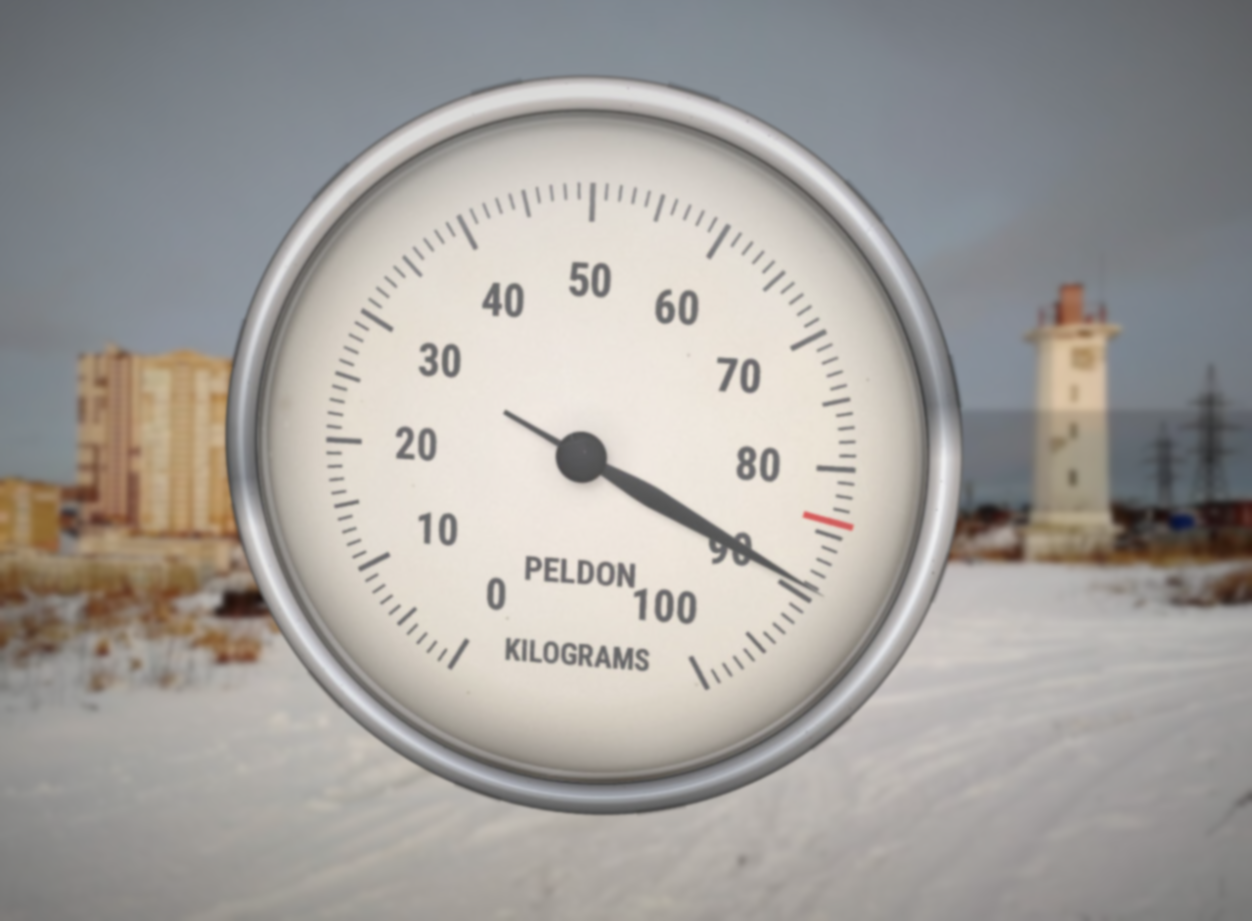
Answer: 89kg
